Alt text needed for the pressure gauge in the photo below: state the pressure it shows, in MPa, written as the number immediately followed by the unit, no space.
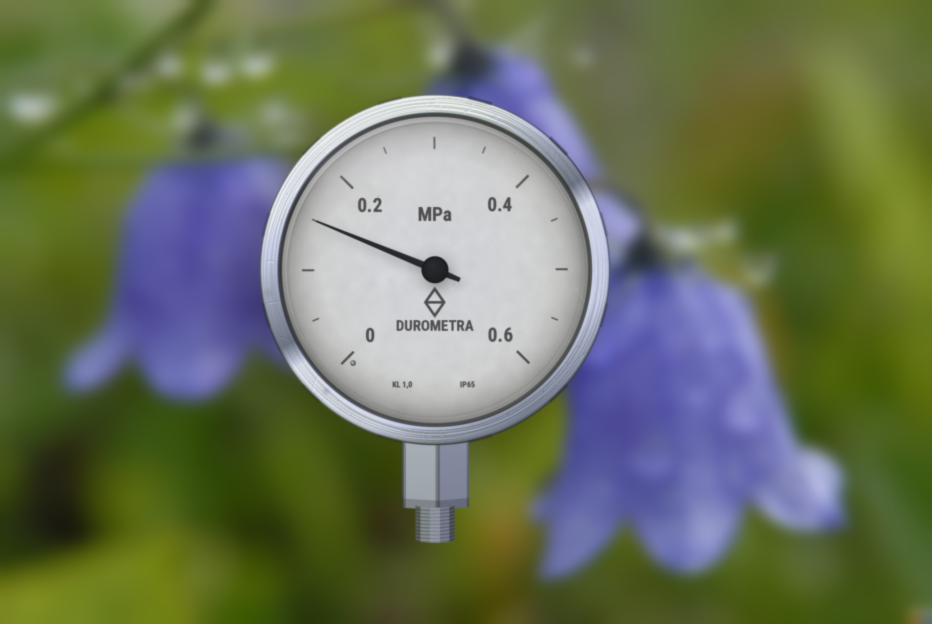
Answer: 0.15MPa
